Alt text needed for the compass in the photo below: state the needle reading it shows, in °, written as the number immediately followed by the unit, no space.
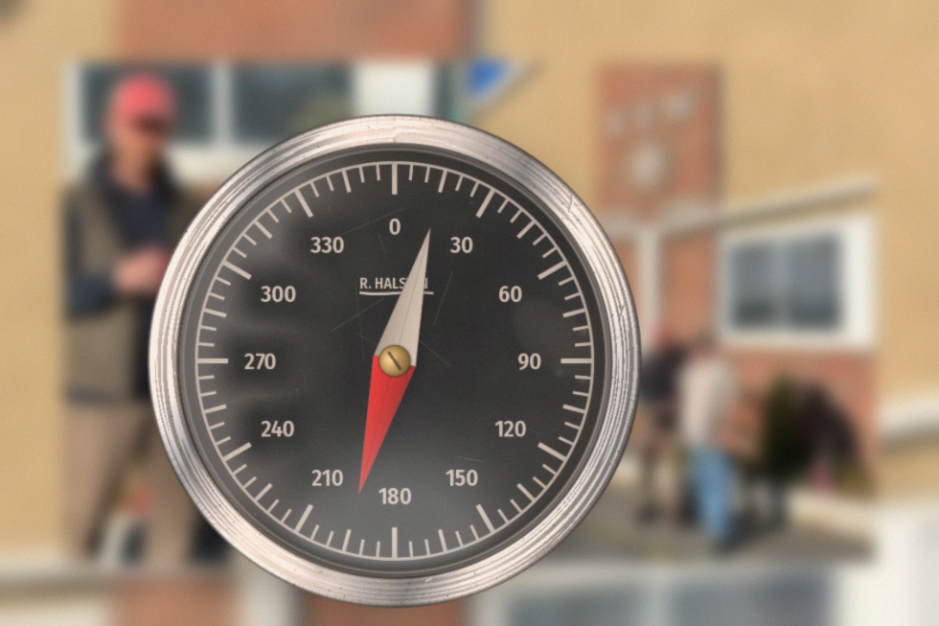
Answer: 195°
